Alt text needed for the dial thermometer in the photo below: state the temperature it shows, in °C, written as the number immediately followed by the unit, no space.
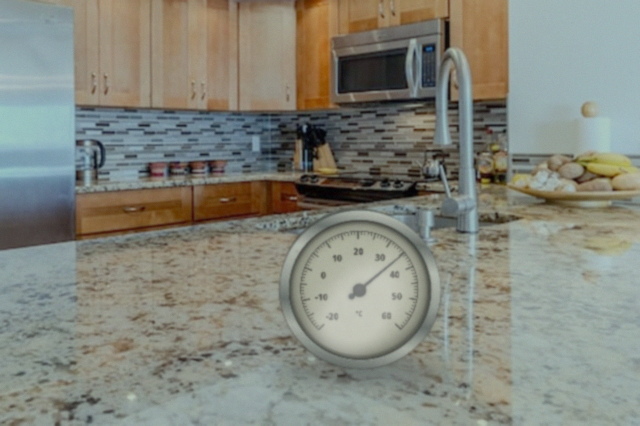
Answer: 35°C
